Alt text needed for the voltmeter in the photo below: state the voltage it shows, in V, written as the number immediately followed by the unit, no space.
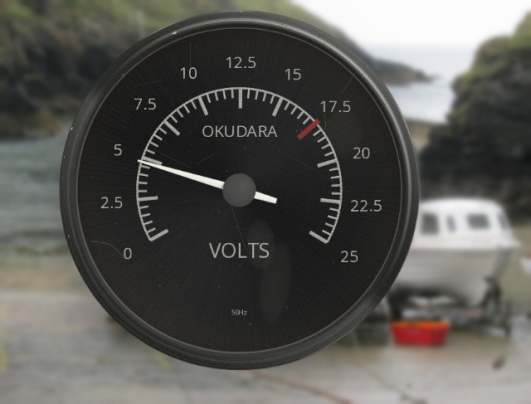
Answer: 4.75V
